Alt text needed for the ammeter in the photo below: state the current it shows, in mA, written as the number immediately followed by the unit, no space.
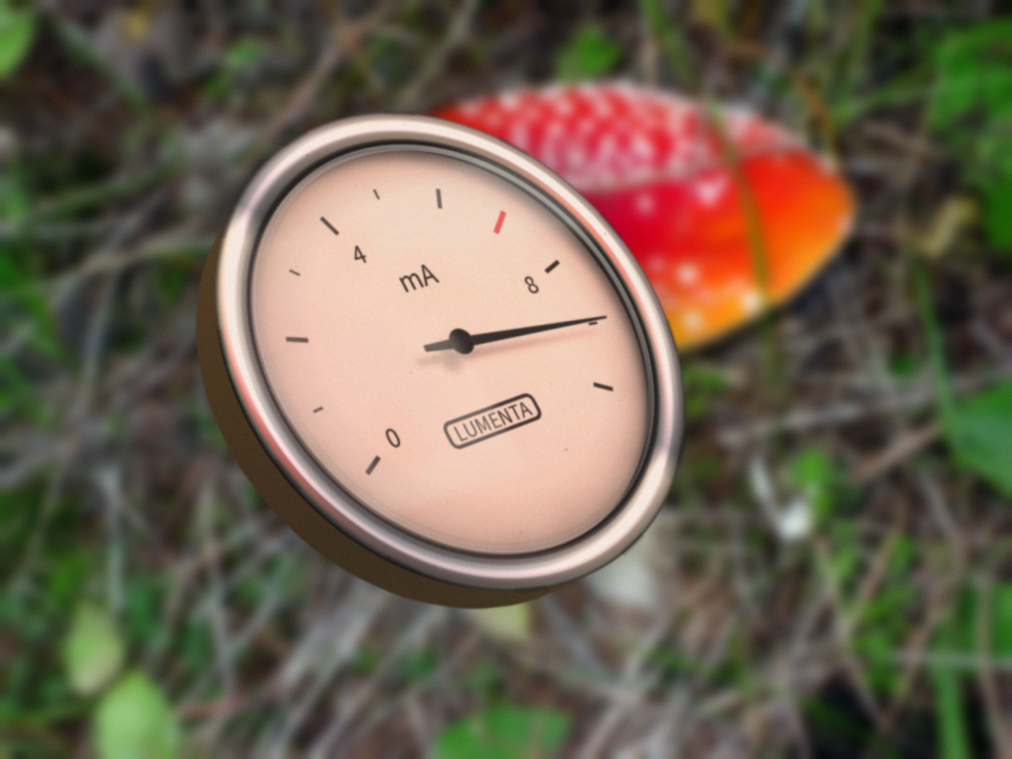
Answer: 9mA
